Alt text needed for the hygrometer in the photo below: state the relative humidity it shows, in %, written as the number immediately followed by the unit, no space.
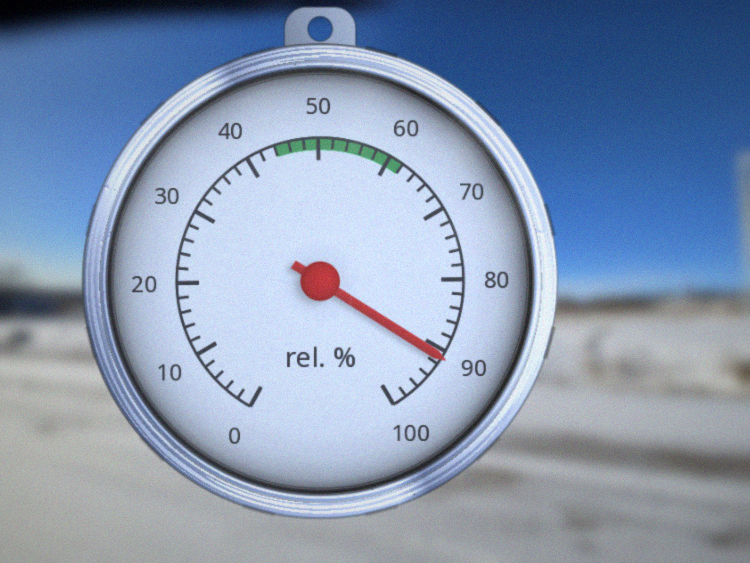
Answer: 91%
